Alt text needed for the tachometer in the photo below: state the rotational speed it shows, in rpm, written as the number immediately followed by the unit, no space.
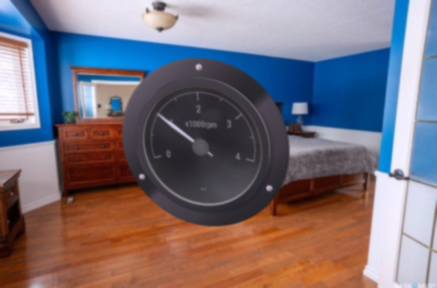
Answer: 1000rpm
